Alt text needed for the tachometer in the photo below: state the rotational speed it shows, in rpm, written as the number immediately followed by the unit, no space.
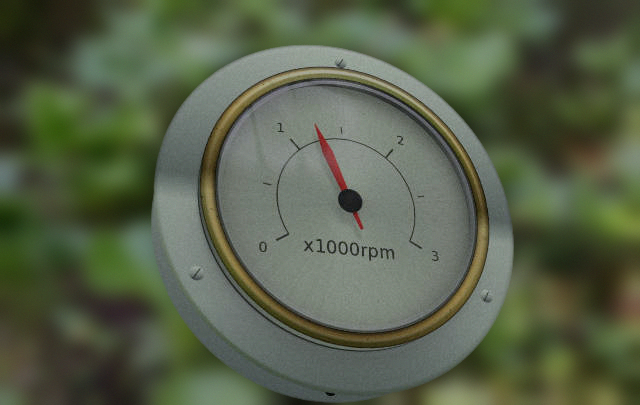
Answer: 1250rpm
